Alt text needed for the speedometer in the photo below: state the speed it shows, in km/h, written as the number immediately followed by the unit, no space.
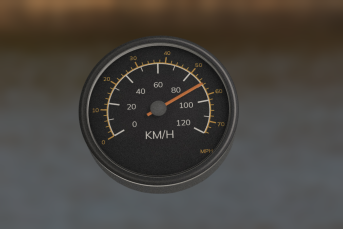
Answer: 90km/h
